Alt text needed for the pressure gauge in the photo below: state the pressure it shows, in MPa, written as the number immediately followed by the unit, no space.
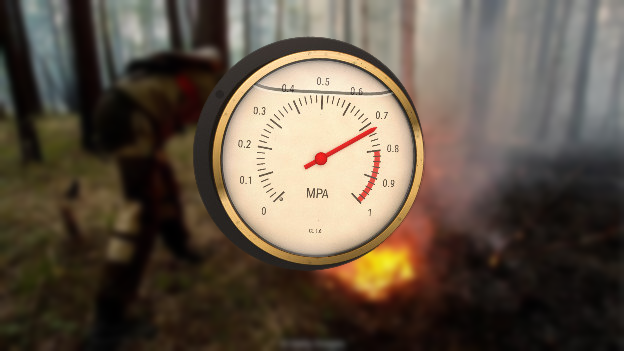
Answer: 0.72MPa
